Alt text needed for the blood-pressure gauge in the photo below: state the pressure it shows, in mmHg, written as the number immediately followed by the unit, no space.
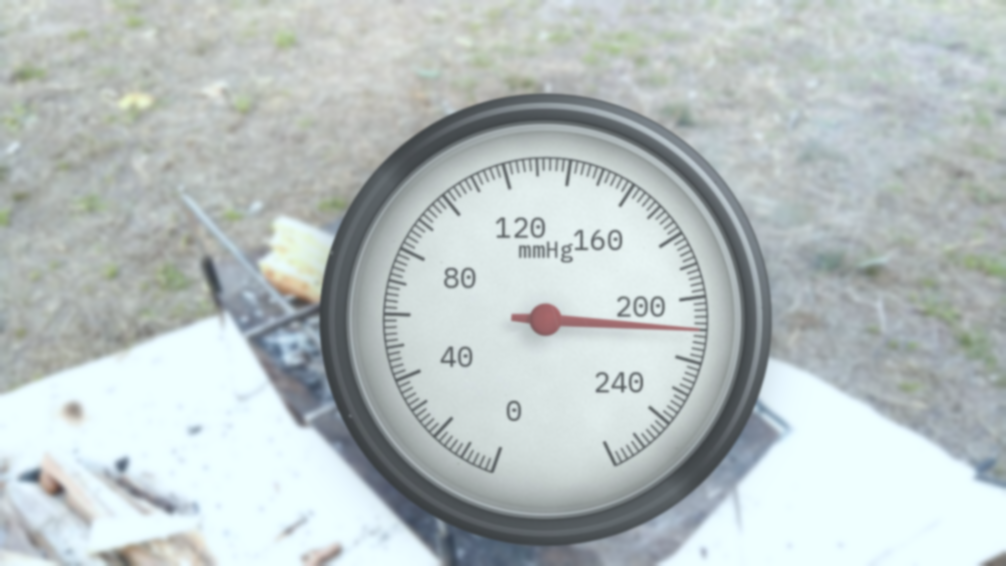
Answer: 210mmHg
